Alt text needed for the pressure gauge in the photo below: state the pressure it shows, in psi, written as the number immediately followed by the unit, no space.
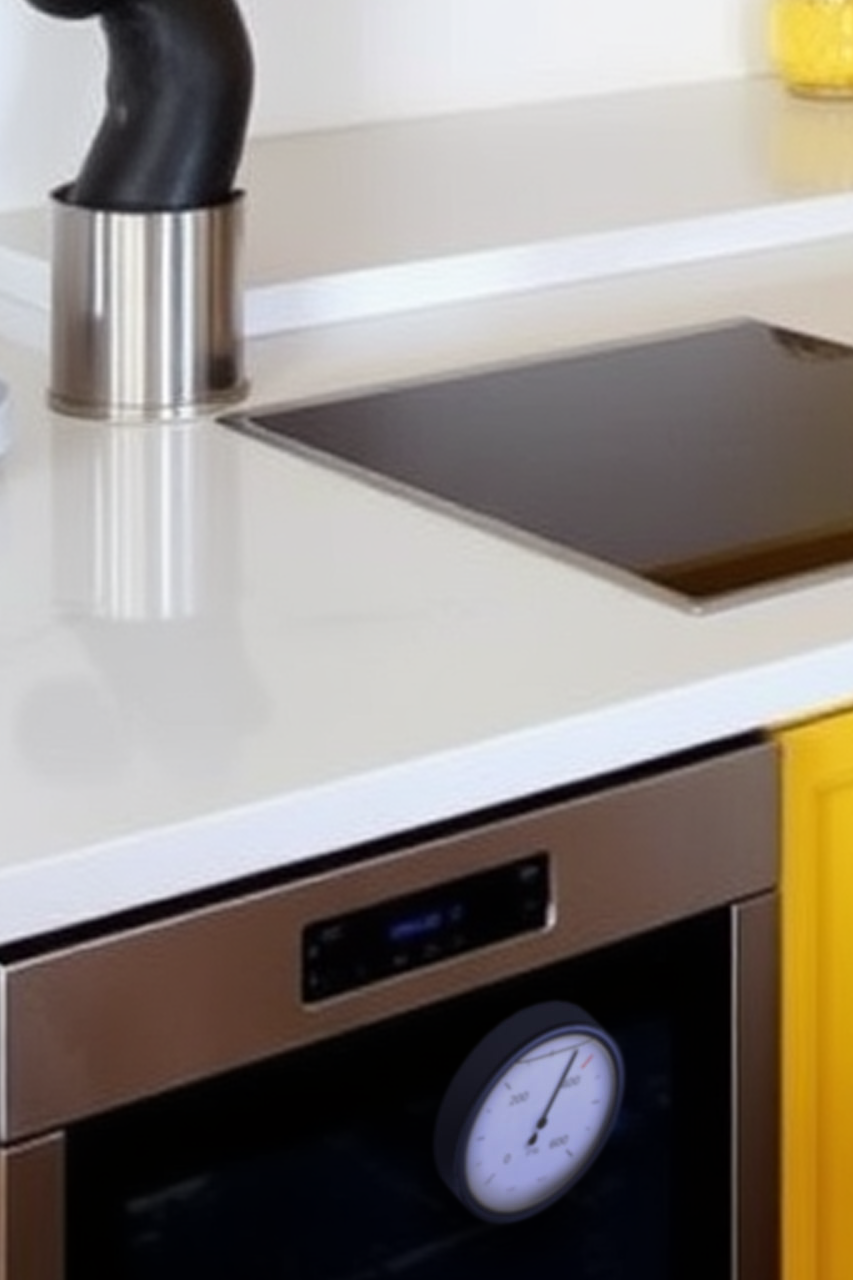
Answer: 350psi
